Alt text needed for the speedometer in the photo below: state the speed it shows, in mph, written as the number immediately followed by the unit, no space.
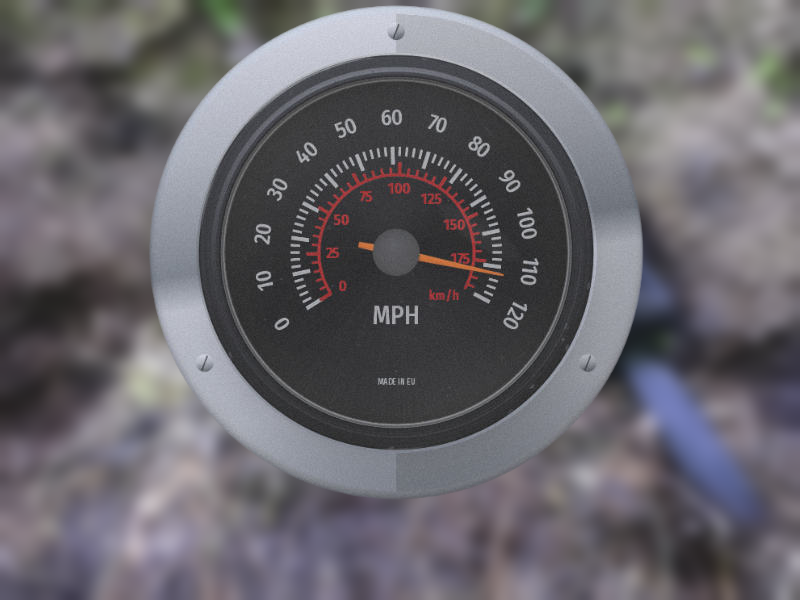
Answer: 112mph
